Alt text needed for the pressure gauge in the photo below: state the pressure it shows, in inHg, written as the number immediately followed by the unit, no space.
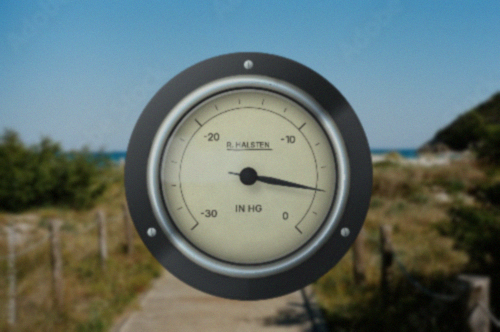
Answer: -4inHg
